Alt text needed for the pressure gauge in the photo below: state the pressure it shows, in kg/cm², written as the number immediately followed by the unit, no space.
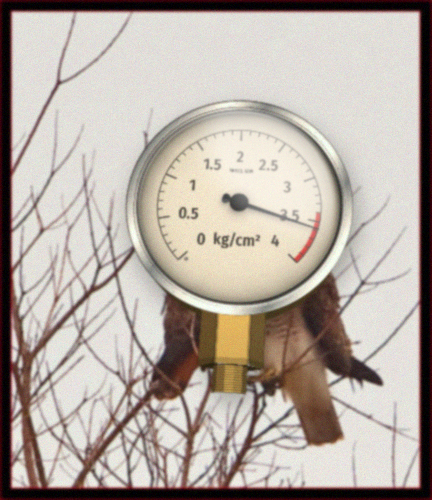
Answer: 3.6kg/cm²
